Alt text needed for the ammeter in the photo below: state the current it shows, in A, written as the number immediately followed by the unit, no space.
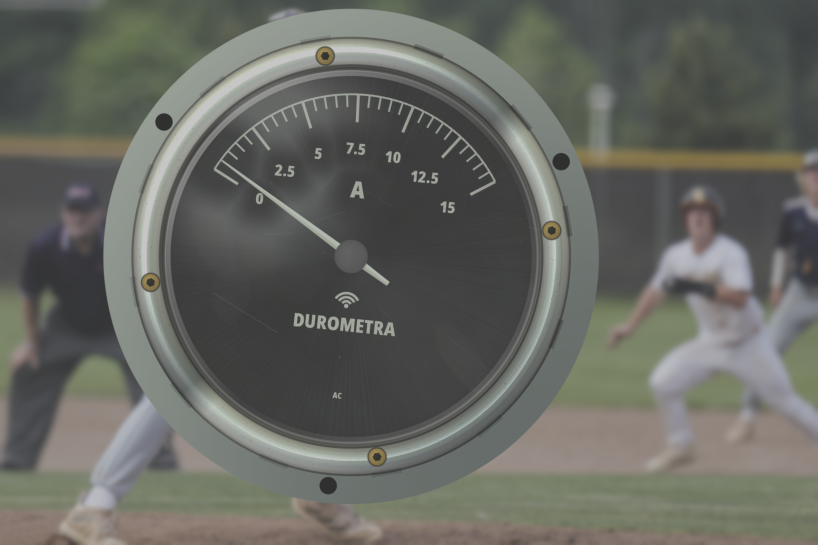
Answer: 0.5A
